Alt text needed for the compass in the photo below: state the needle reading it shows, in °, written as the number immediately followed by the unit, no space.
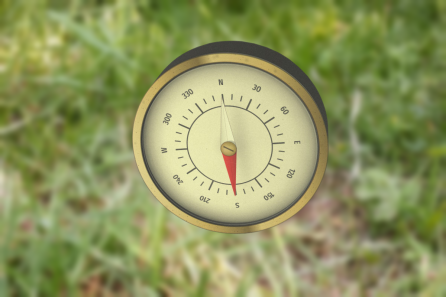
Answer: 180°
